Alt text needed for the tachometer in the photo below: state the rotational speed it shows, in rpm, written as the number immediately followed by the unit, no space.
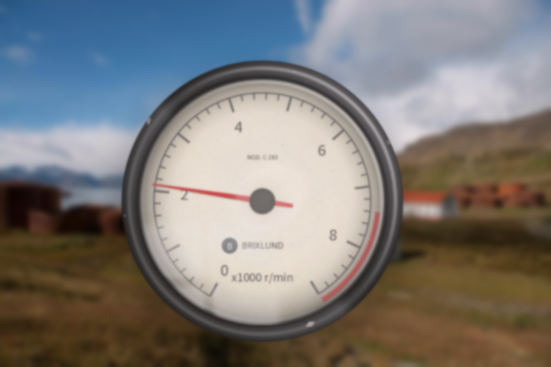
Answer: 2100rpm
